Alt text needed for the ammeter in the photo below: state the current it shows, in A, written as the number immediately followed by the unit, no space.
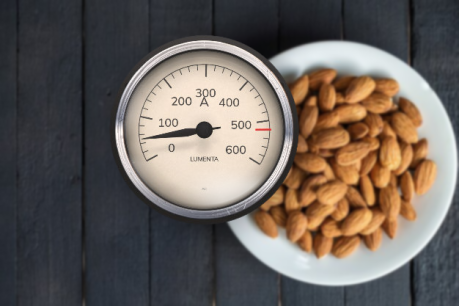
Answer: 50A
